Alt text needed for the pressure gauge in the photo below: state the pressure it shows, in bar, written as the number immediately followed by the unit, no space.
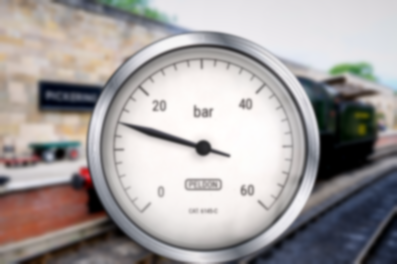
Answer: 14bar
